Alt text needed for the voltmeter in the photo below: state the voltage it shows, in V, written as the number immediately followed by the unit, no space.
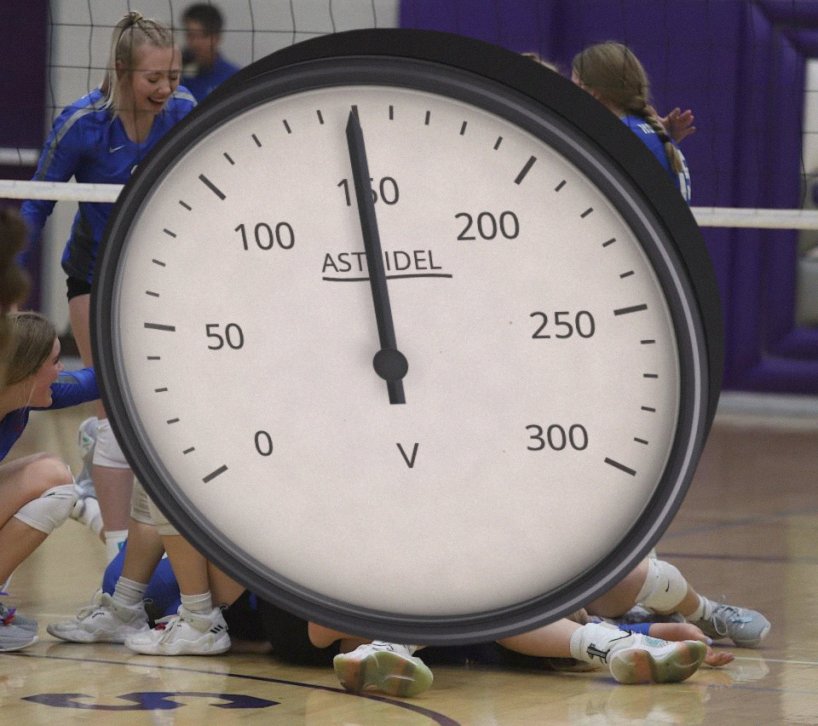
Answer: 150V
